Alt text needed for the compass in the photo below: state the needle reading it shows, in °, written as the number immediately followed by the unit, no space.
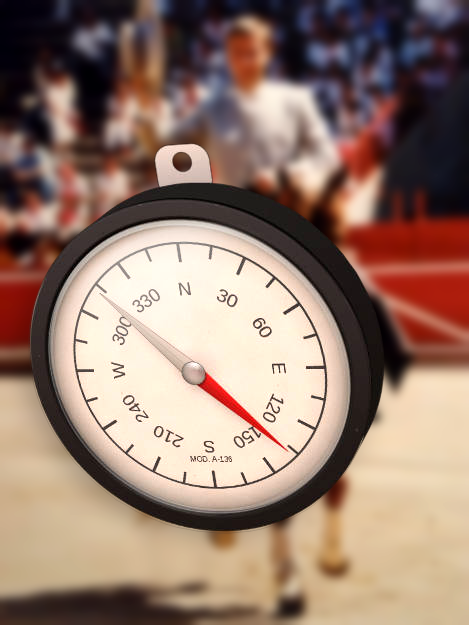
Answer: 135°
